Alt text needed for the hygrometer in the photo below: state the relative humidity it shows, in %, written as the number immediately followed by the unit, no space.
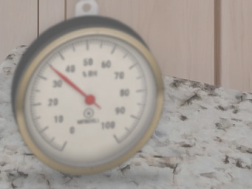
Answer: 35%
